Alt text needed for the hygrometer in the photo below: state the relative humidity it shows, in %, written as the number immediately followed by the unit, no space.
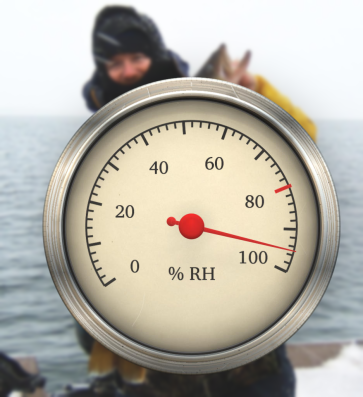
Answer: 95%
